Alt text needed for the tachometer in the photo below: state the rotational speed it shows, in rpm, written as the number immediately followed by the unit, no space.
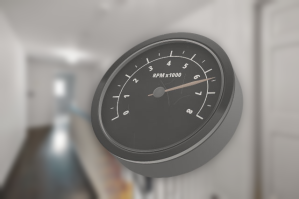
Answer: 6500rpm
